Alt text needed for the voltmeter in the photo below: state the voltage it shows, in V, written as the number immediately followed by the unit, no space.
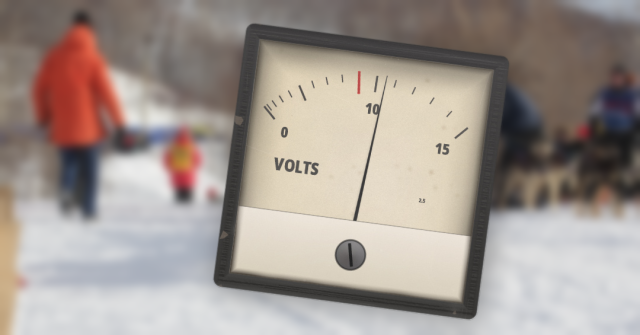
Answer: 10.5V
